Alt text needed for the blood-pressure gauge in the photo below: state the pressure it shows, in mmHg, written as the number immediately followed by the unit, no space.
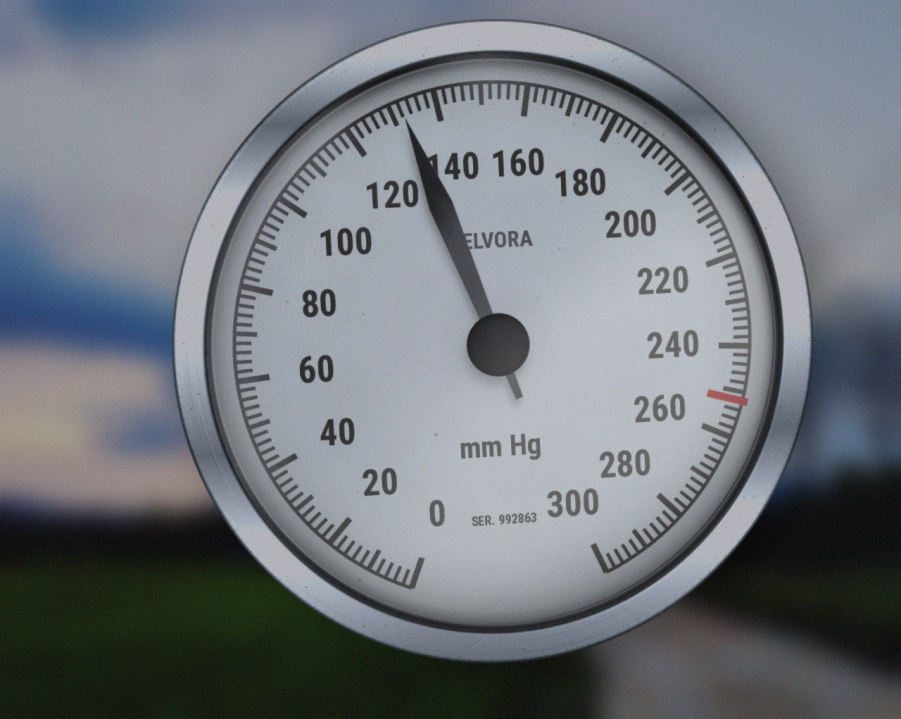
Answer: 132mmHg
